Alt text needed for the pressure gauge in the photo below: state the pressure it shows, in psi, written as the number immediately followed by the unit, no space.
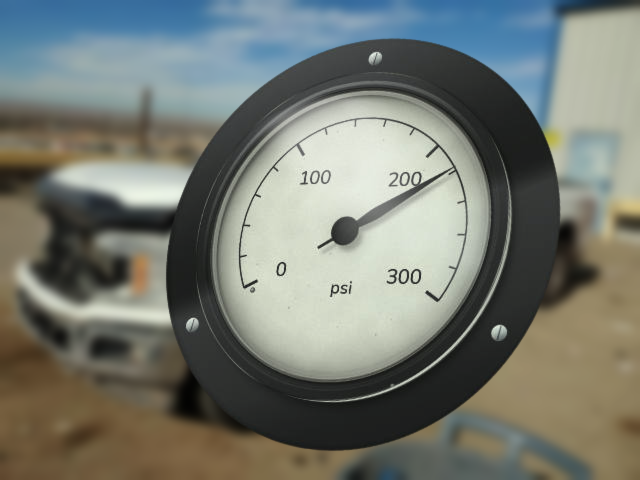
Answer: 220psi
